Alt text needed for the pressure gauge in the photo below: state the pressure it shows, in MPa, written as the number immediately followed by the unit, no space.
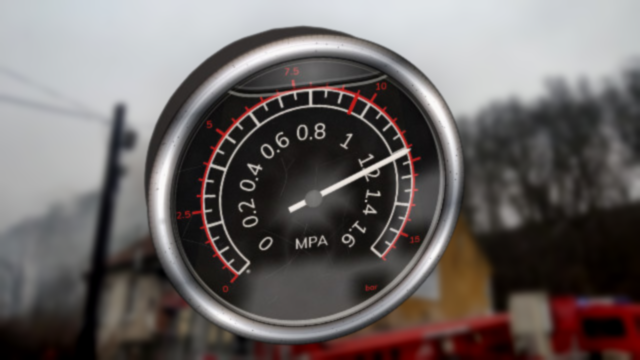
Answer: 1.2MPa
